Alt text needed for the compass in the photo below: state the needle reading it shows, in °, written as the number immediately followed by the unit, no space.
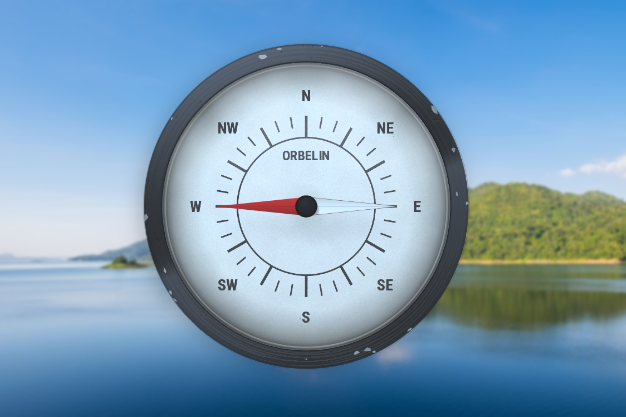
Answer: 270°
